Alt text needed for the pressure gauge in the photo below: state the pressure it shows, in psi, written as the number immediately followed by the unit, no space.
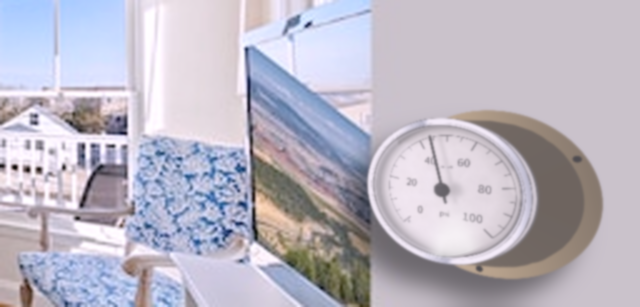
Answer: 45psi
